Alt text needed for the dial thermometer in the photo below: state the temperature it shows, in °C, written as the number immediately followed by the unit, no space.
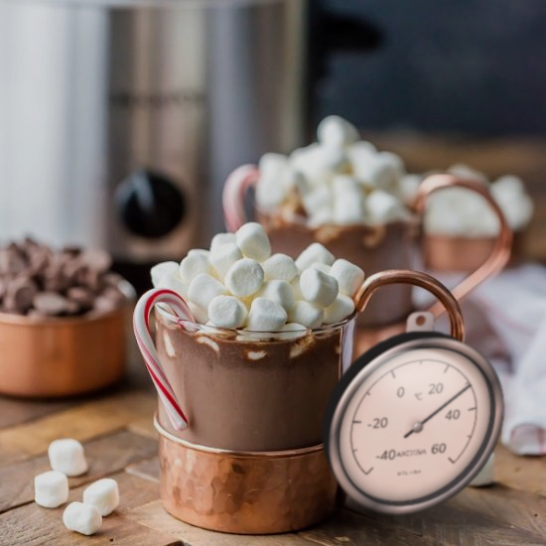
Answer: 30°C
